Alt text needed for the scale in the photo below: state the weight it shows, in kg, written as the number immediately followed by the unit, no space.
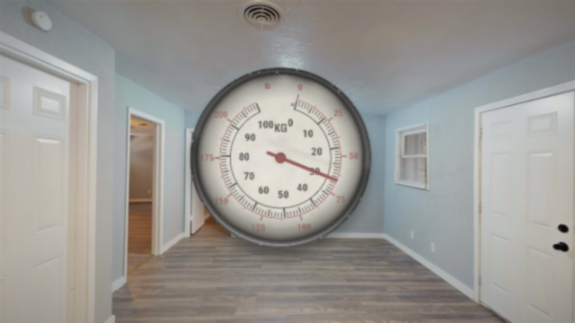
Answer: 30kg
